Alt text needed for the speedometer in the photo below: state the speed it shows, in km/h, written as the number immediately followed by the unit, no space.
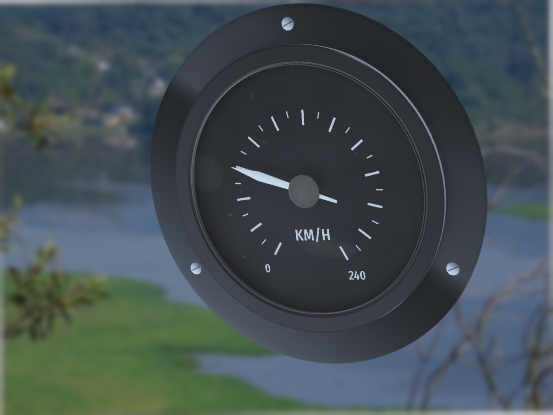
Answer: 60km/h
